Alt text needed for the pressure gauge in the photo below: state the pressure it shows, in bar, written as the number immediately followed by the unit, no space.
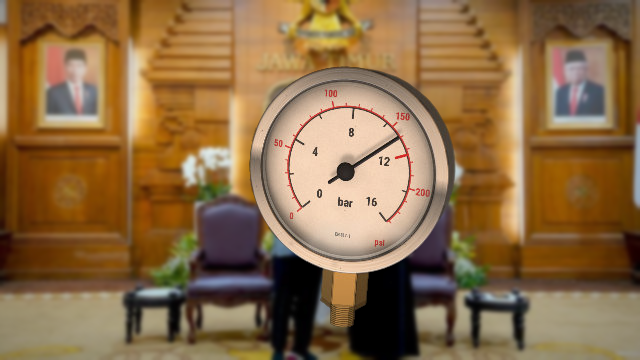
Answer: 11bar
